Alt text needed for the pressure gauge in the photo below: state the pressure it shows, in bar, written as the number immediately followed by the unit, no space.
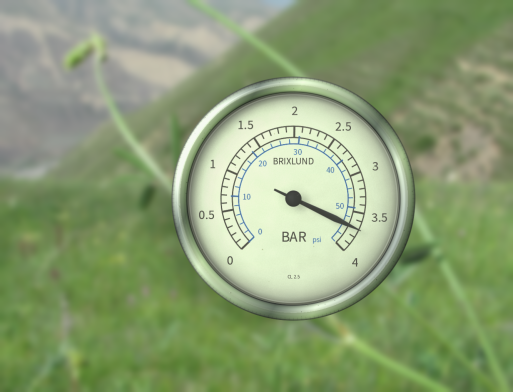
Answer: 3.7bar
